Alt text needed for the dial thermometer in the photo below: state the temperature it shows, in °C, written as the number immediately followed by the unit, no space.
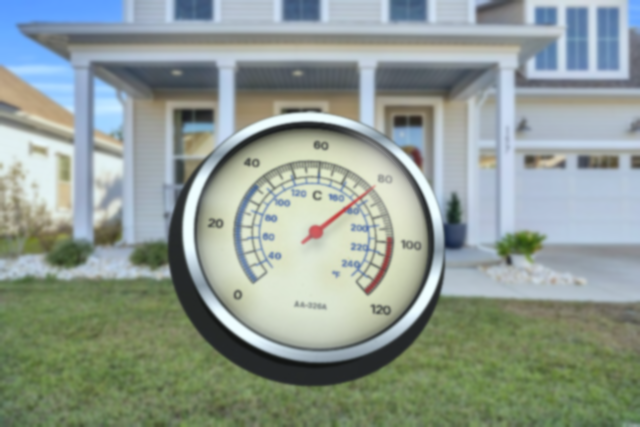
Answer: 80°C
